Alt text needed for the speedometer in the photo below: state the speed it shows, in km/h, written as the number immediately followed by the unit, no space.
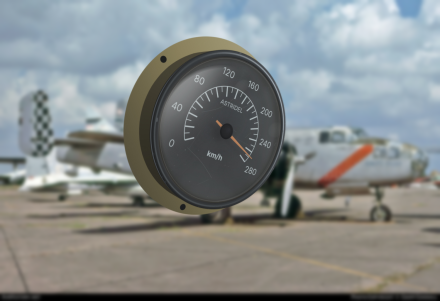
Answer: 270km/h
